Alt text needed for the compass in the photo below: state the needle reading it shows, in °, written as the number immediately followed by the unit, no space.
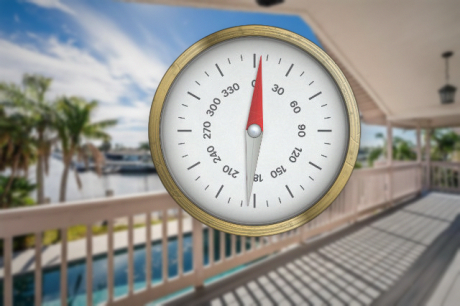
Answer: 5°
